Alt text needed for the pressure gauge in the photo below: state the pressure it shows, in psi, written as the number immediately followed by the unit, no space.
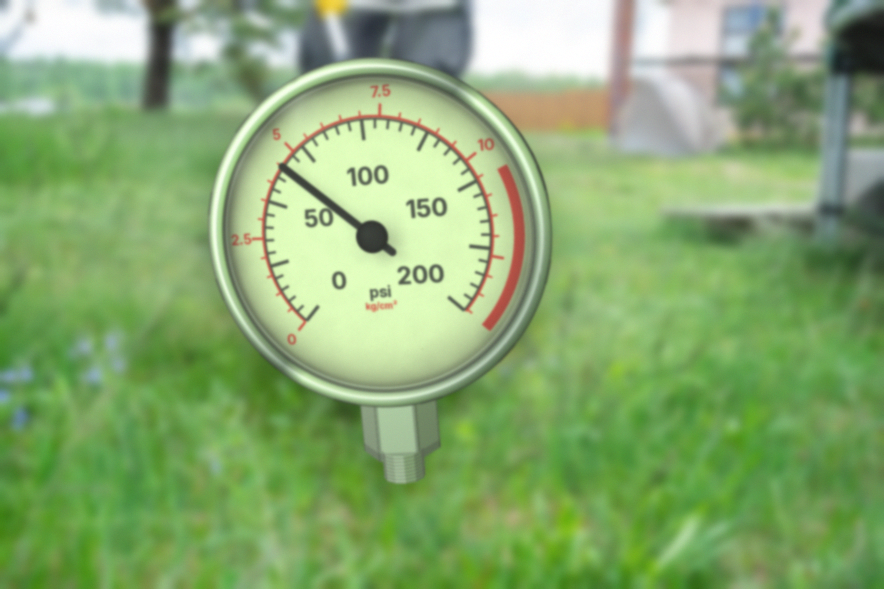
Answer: 65psi
